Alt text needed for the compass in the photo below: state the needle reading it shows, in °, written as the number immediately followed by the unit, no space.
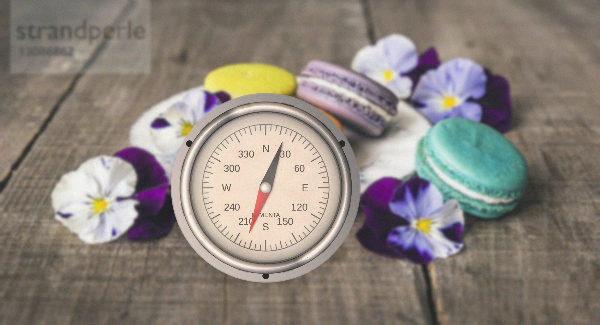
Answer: 200°
